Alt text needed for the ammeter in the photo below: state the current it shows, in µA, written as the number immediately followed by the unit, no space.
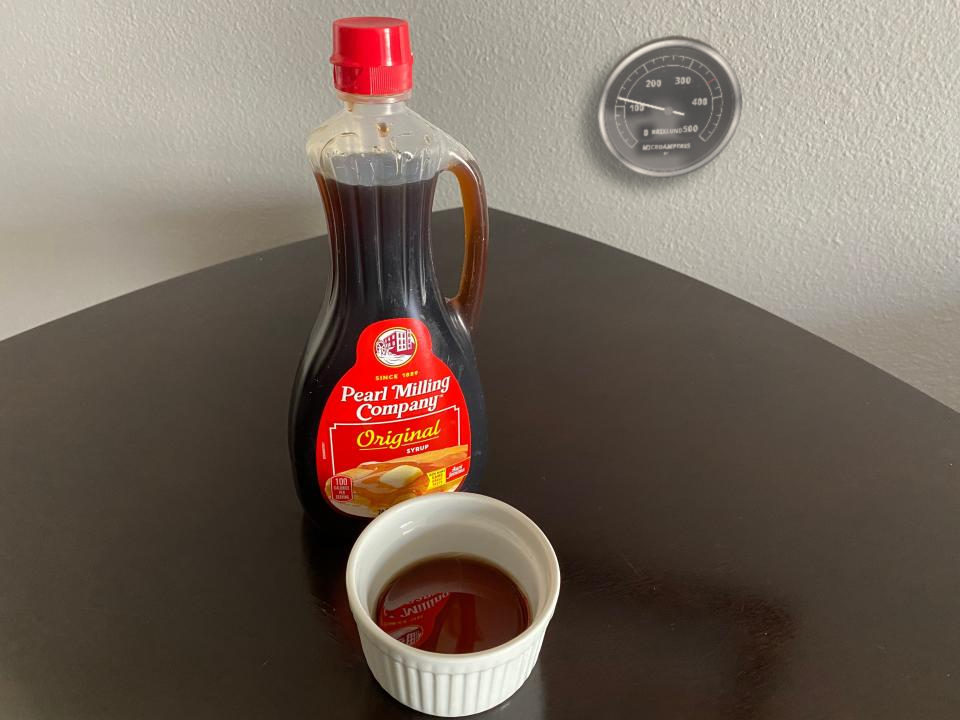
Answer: 120µA
